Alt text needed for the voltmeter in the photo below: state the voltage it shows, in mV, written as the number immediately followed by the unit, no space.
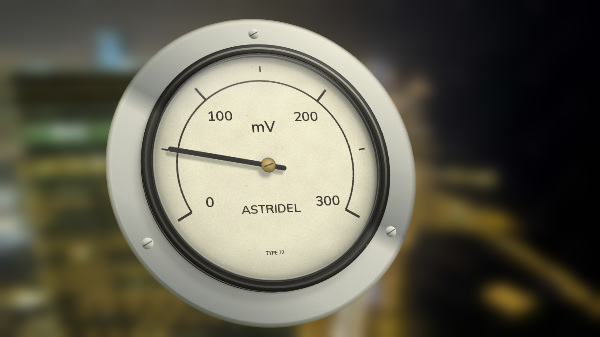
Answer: 50mV
